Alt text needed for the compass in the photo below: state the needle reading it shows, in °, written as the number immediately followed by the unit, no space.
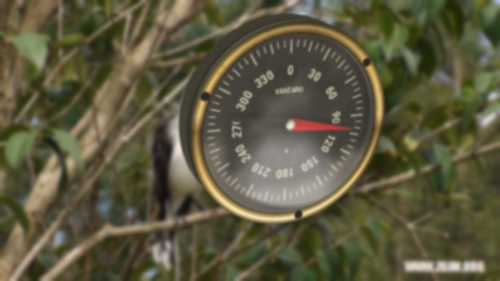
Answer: 100°
